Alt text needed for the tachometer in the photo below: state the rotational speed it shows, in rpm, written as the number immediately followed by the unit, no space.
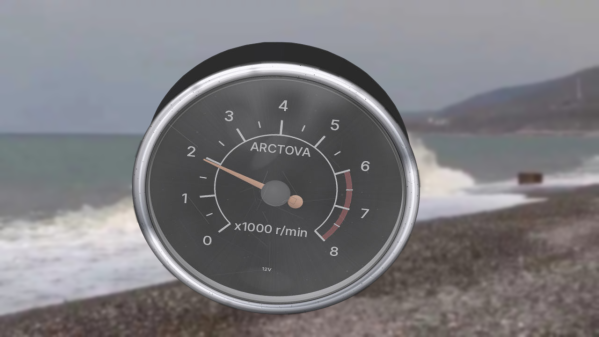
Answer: 2000rpm
